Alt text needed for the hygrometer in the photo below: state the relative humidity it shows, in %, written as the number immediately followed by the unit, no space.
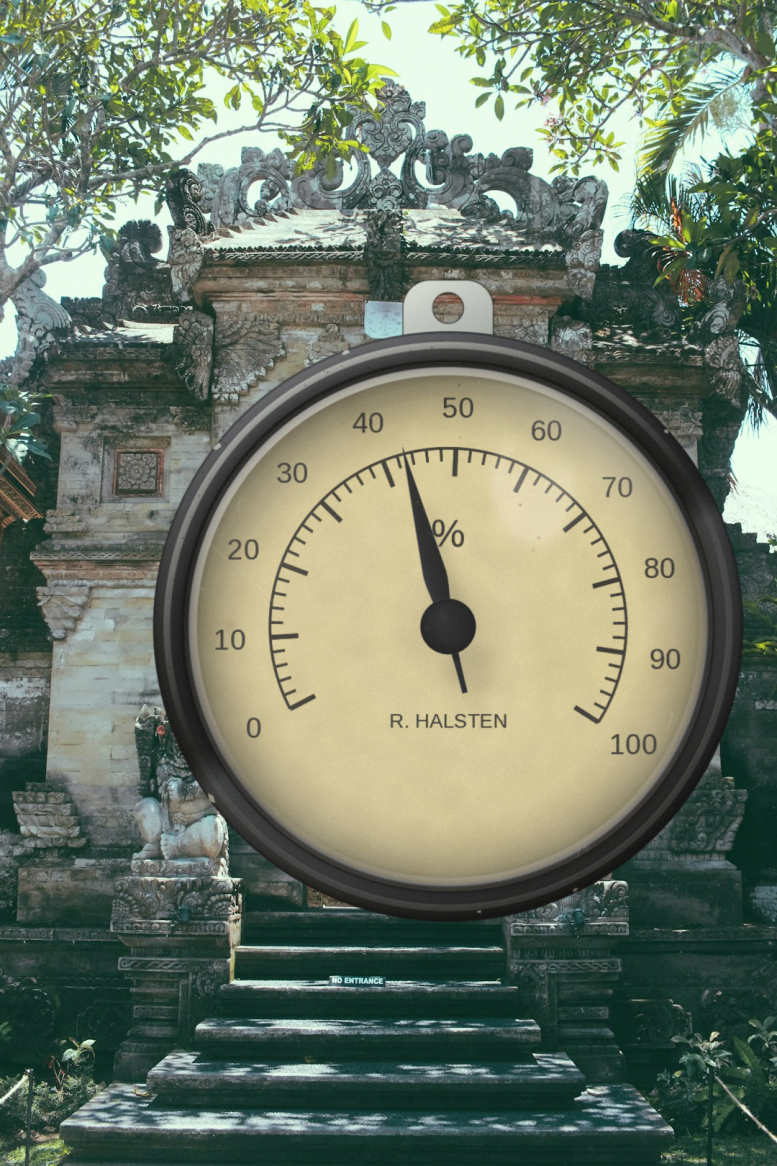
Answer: 43%
